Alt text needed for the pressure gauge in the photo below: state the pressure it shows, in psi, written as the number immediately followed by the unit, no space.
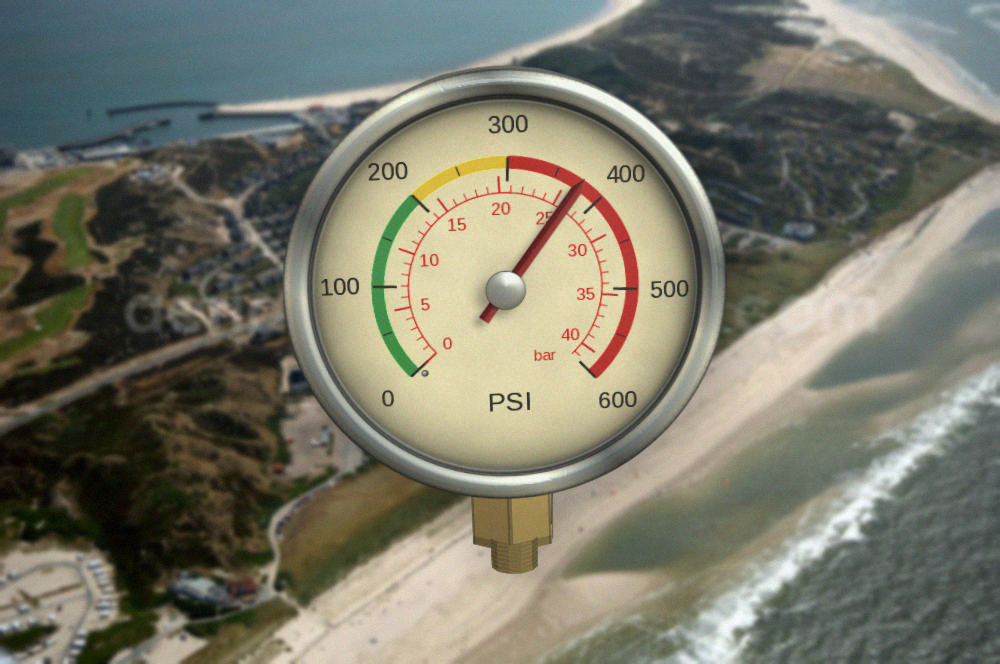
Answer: 375psi
